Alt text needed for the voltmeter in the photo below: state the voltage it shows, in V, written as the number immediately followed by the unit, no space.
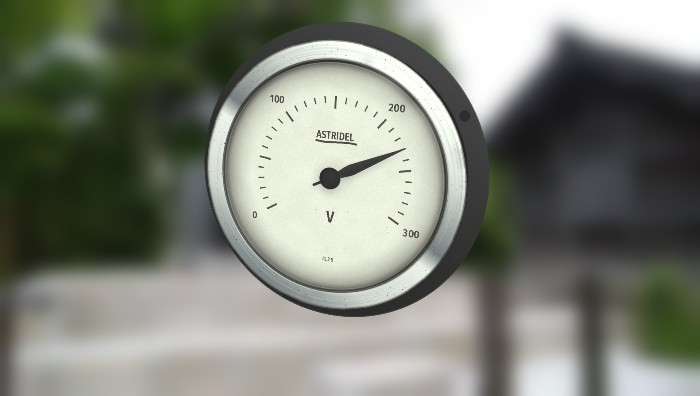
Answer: 230V
